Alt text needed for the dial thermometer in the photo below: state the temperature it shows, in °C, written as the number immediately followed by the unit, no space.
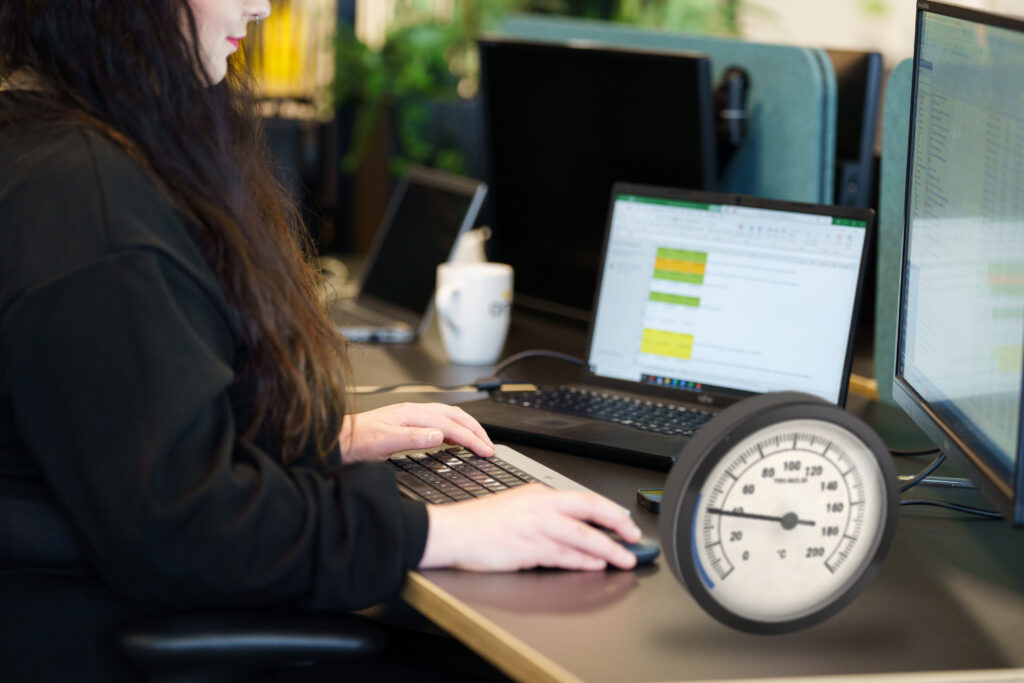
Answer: 40°C
